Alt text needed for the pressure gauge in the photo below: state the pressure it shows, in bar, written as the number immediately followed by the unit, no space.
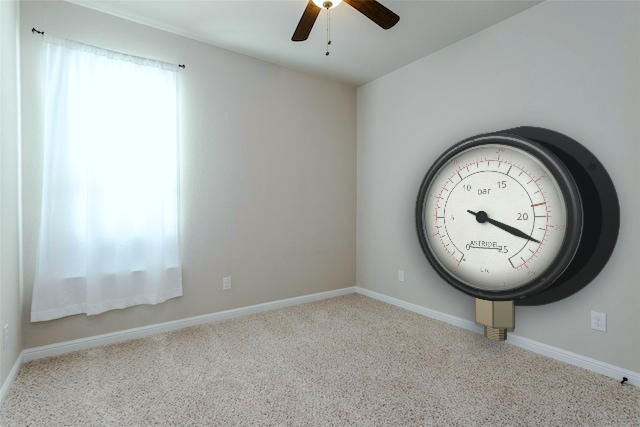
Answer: 22bar
